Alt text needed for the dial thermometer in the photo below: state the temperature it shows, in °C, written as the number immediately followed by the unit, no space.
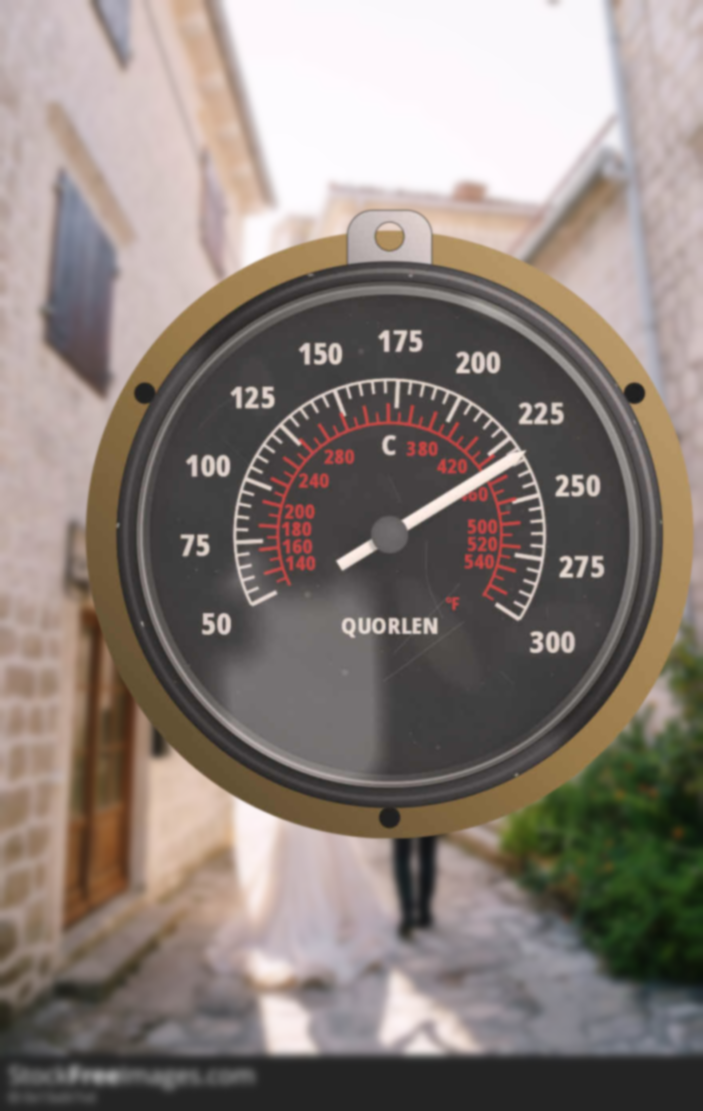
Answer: 232.5°C
